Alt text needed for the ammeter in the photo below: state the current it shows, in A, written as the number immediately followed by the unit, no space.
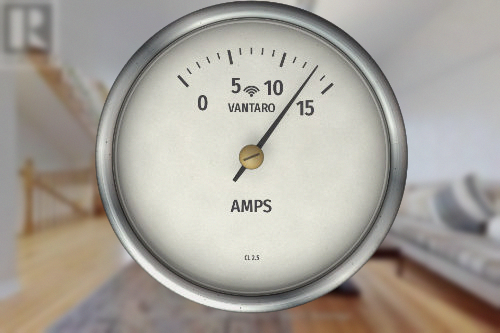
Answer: 13A
